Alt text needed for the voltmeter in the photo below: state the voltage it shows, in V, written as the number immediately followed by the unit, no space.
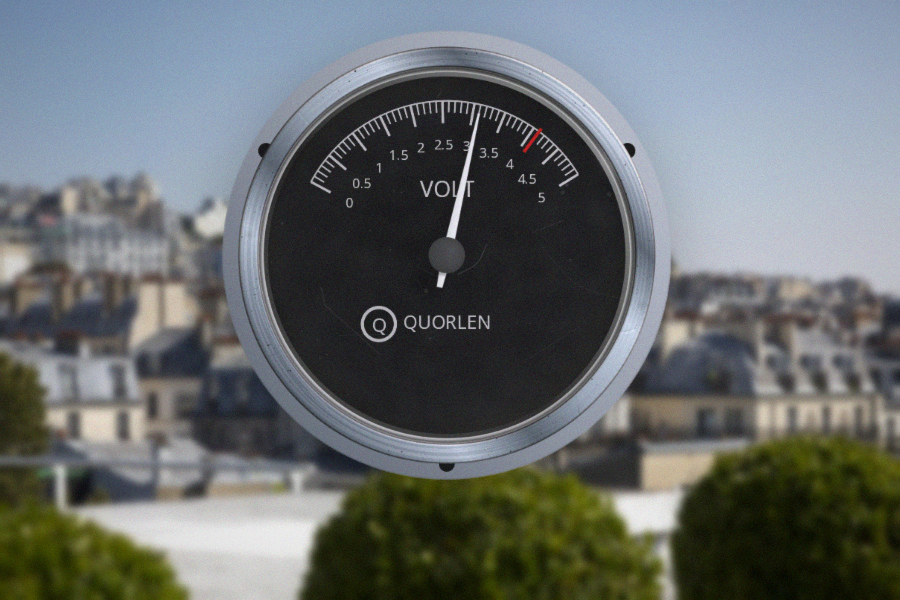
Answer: 3.1V
